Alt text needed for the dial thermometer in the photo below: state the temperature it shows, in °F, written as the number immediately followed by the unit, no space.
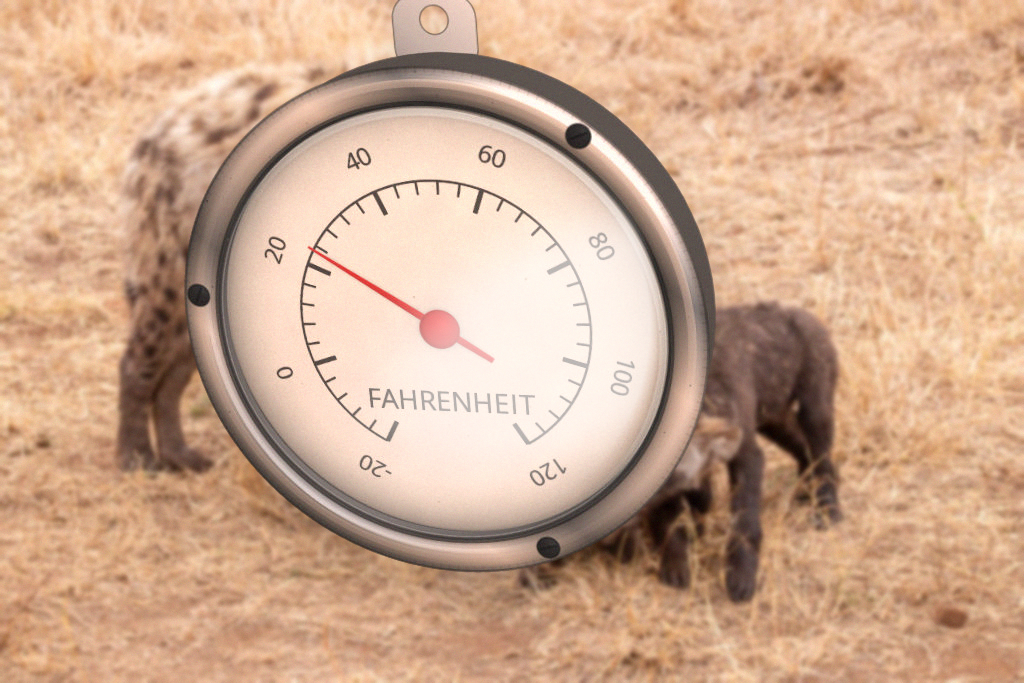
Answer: 24°F
